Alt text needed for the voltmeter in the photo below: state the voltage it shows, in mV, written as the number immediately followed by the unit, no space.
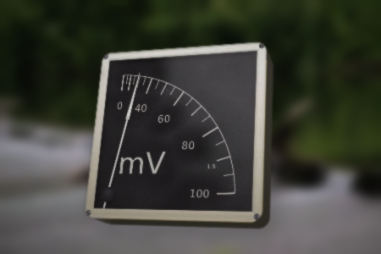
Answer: 30mV
